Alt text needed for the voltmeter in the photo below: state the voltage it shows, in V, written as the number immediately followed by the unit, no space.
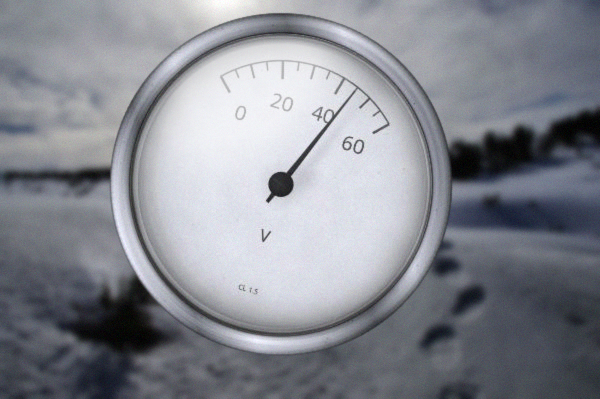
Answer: 45V
